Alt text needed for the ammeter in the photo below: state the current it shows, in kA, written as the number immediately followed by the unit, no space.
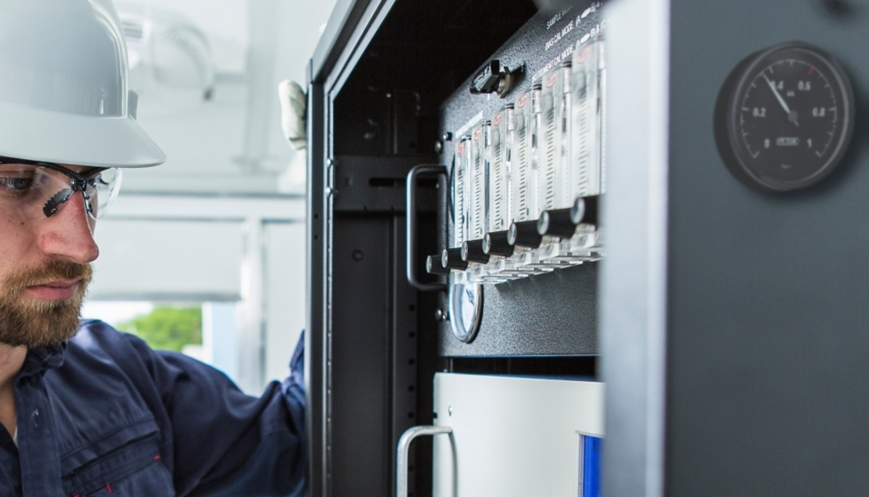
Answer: 0.35kA
